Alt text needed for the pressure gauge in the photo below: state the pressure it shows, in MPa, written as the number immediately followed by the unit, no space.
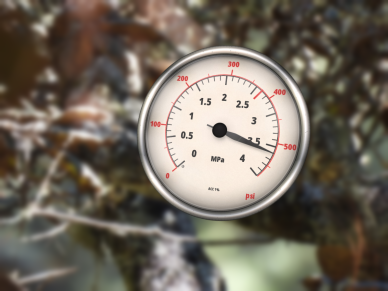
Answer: 3.6MPa
